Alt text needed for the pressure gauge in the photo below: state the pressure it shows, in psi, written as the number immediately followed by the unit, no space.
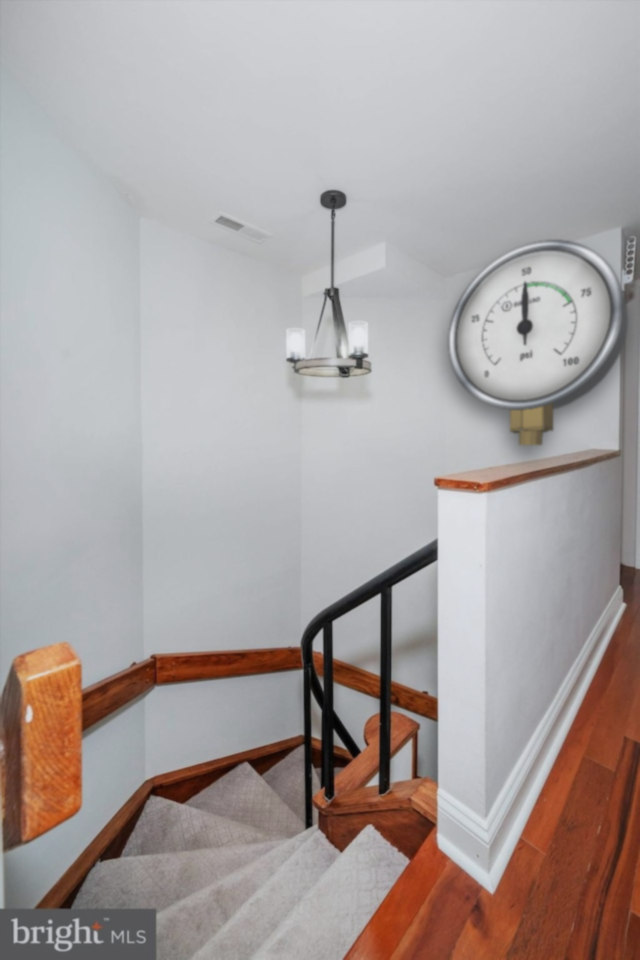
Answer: 50psi
